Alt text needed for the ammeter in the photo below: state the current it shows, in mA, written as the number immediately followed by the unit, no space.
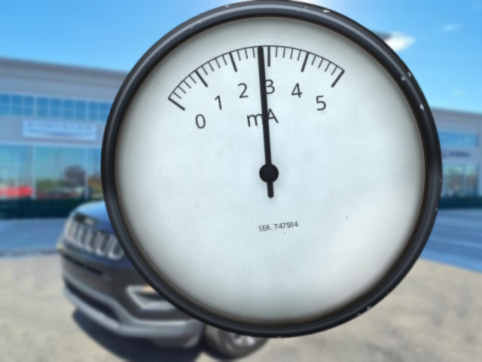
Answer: 2.8mA
